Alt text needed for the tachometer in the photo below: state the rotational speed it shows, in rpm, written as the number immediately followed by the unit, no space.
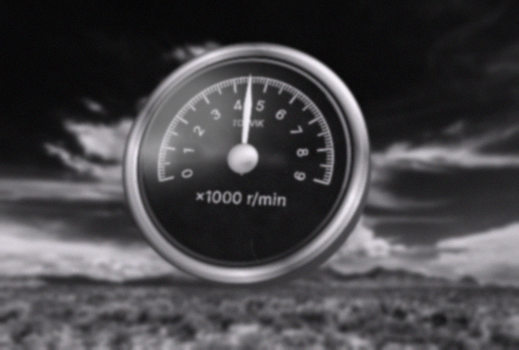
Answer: 4500rpm
